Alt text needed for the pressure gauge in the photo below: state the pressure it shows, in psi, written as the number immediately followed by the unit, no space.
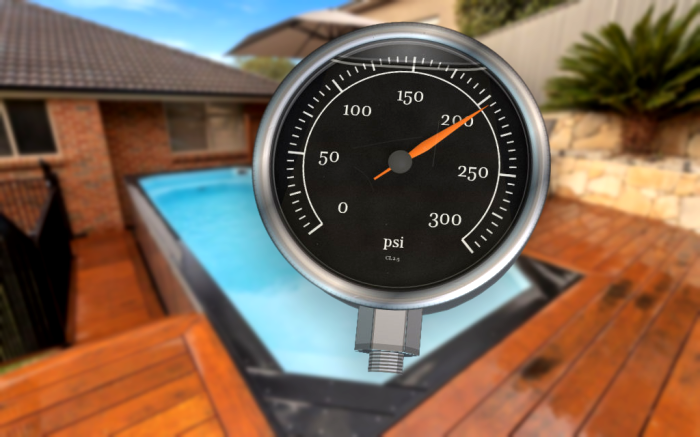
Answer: 205psi
